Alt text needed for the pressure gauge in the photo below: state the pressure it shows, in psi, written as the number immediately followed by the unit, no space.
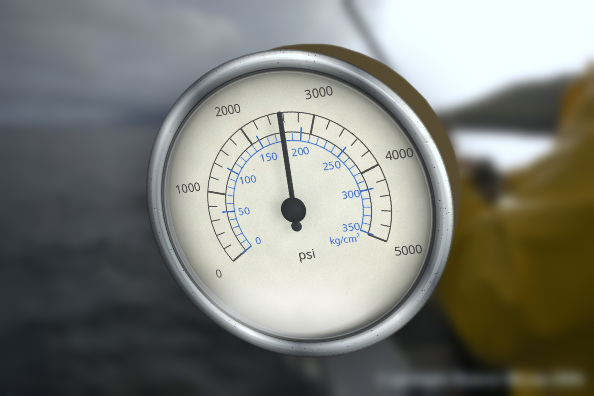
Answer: 2600psi
